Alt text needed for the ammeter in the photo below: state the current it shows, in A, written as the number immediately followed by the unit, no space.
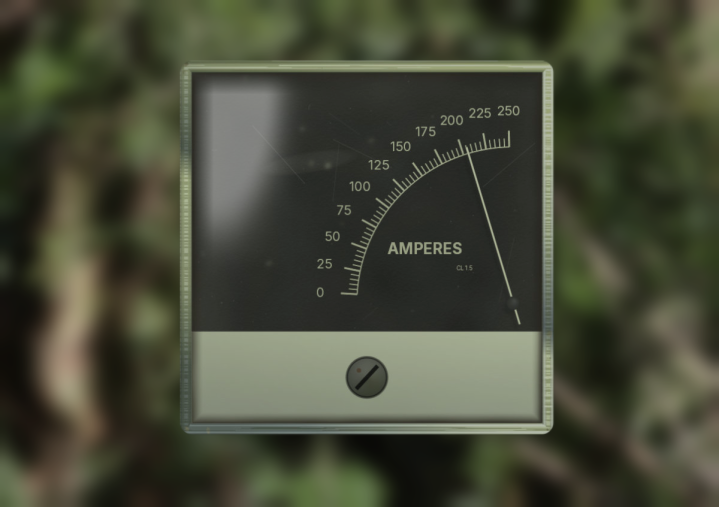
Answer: 205A
